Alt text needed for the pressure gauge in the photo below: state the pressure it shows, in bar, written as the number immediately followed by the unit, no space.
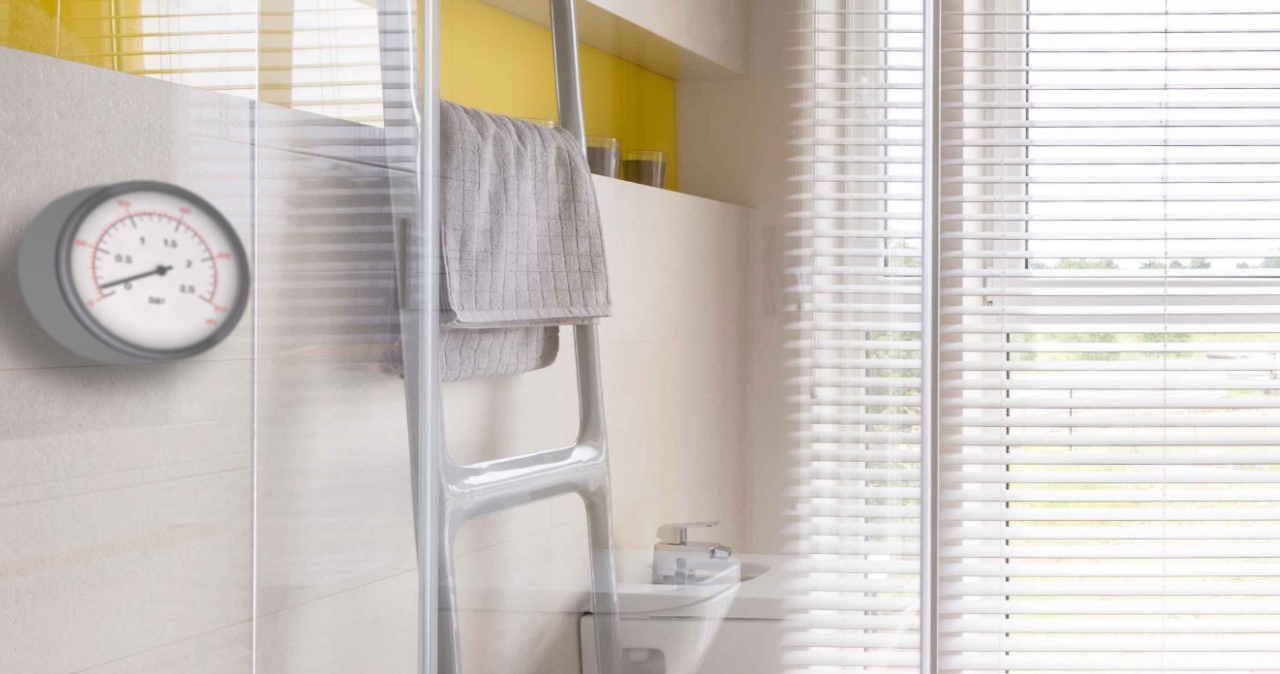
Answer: 0.1bar
